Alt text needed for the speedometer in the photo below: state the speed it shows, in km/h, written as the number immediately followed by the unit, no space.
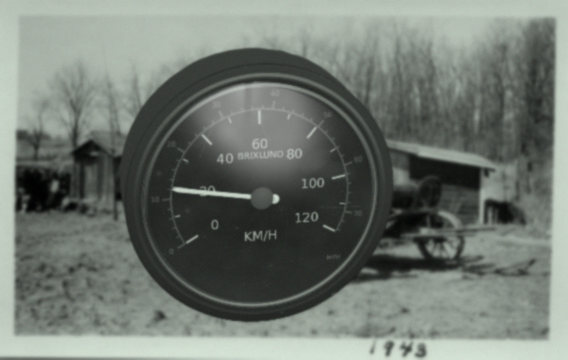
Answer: 20km/h
